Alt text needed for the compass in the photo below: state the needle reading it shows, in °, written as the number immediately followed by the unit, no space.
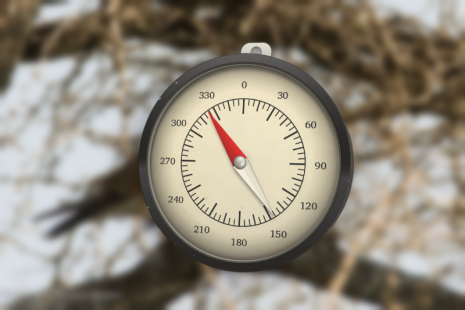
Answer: 325°
